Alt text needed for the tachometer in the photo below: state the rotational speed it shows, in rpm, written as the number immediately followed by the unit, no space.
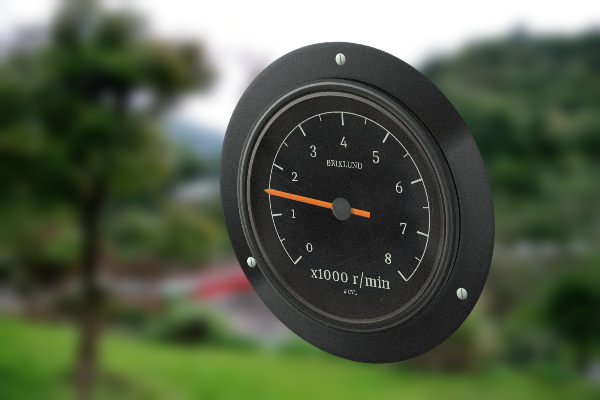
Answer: 1500rpm
